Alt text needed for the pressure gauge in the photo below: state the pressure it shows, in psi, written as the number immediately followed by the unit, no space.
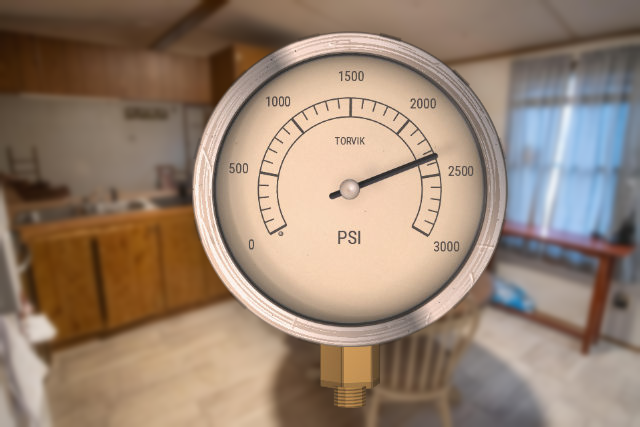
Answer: 2350psi
